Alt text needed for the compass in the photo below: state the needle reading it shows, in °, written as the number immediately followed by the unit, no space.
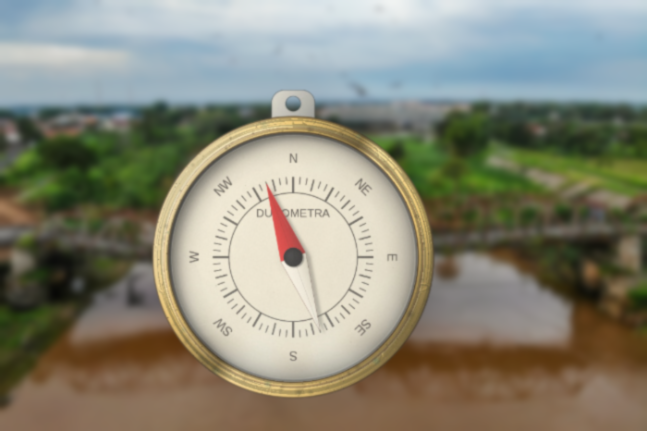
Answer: 340°
